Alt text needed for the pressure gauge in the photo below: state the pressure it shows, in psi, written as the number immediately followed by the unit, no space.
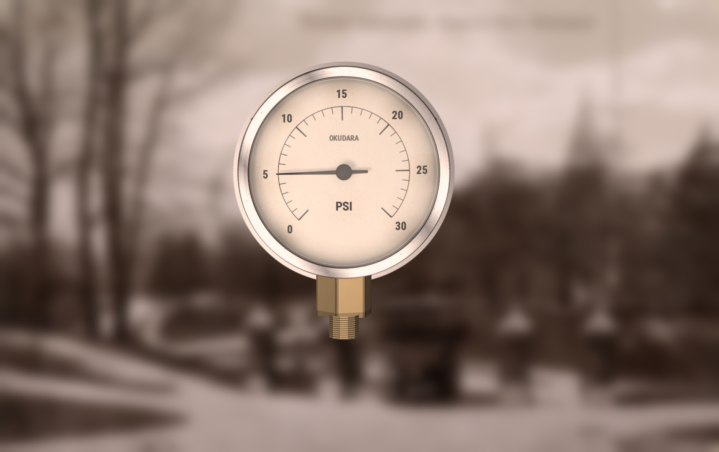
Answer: 5psi
